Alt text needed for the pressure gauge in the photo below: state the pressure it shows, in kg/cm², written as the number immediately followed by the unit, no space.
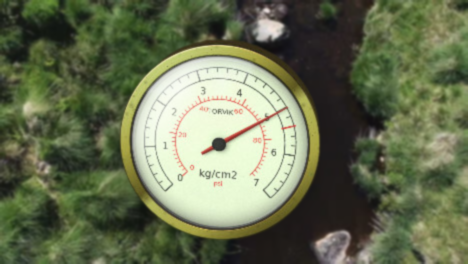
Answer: 5kg/cm²
